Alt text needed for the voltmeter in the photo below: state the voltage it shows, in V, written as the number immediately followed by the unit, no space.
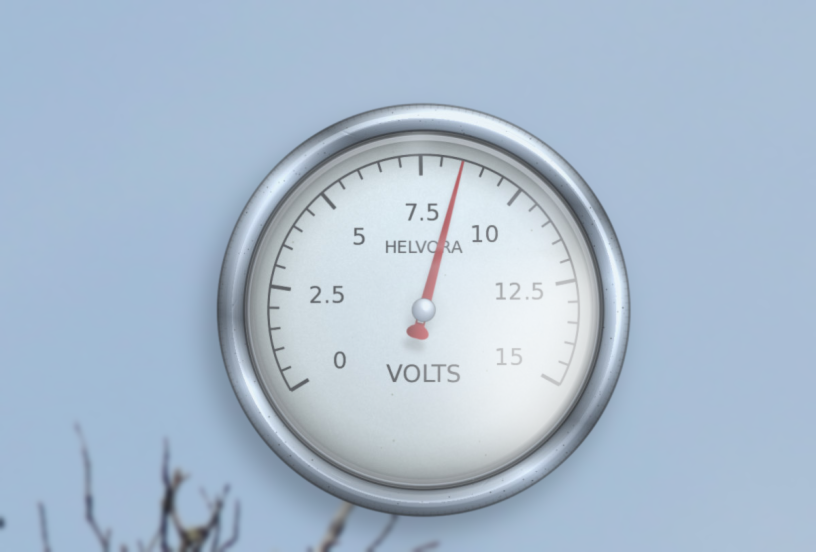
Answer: 8.5V
